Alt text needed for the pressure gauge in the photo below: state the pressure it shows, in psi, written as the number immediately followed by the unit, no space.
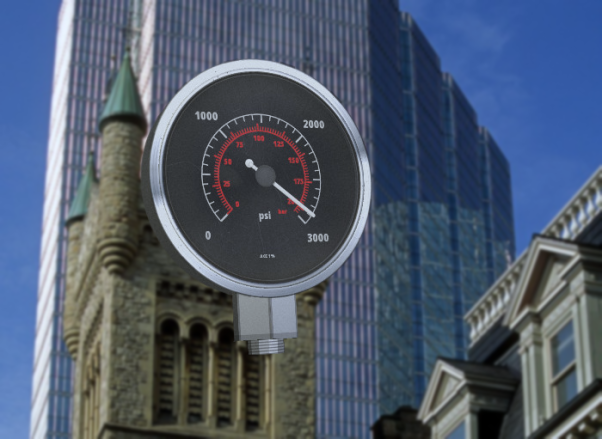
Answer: 2900psi
